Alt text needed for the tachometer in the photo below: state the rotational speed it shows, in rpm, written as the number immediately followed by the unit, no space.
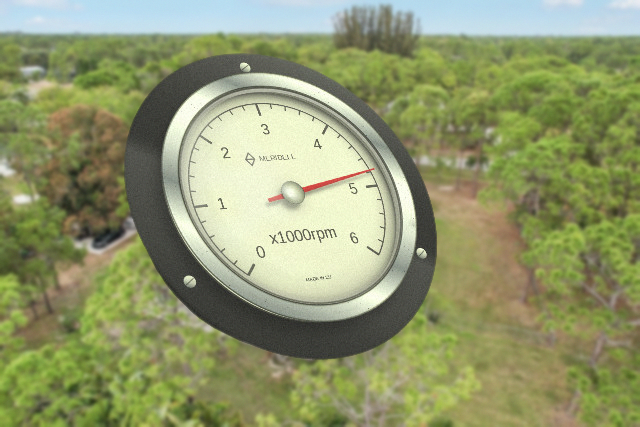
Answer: 4800rpm
